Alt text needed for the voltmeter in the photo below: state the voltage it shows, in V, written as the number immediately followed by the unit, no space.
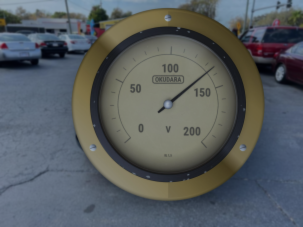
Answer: 135V
